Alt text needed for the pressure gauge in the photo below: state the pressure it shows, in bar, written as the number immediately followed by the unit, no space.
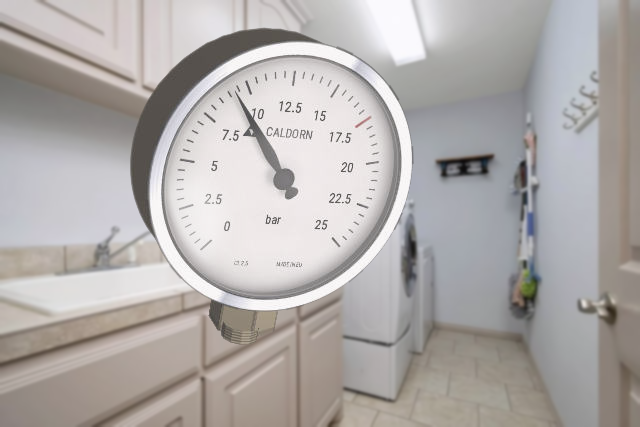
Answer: 9.25bar
